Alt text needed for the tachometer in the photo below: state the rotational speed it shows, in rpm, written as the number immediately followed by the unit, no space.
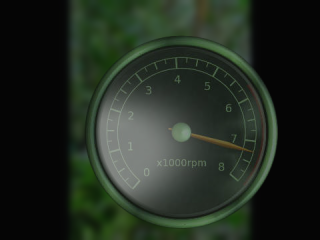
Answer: 7250rpm
